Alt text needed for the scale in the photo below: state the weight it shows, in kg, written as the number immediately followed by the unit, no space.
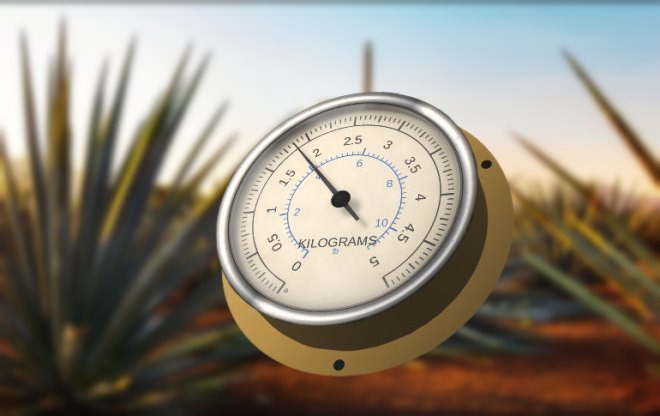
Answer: 1.85kg
